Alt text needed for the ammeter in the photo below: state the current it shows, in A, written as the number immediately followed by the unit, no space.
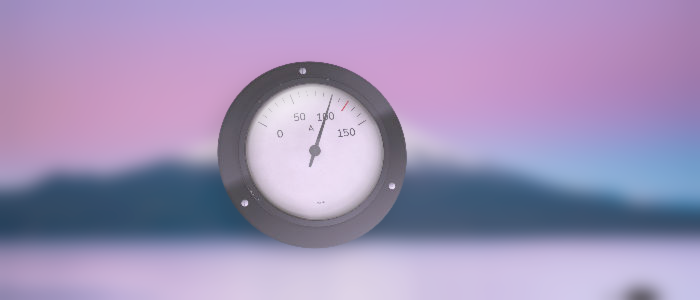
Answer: 100A
